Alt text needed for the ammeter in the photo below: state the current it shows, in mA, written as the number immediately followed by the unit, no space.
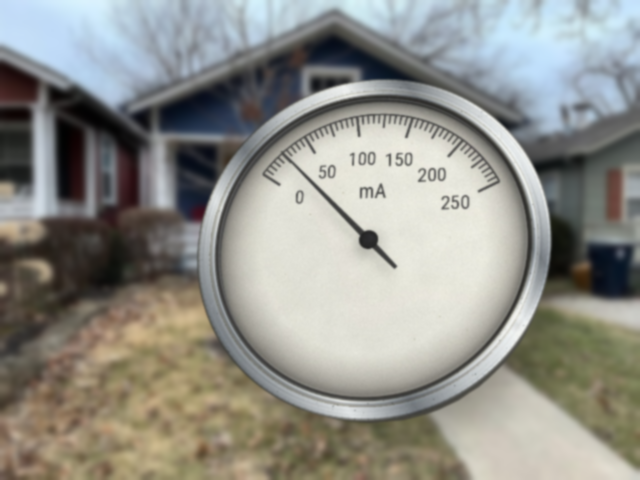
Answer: 25mA
